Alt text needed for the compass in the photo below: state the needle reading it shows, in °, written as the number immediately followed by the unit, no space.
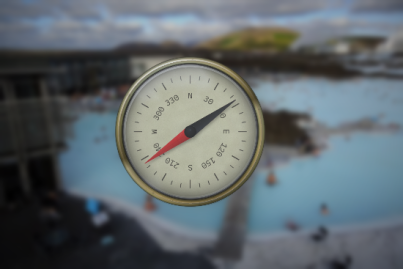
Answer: 235°
